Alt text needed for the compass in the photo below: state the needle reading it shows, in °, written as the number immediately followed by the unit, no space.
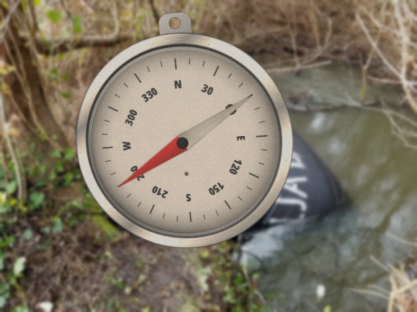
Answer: 240°
